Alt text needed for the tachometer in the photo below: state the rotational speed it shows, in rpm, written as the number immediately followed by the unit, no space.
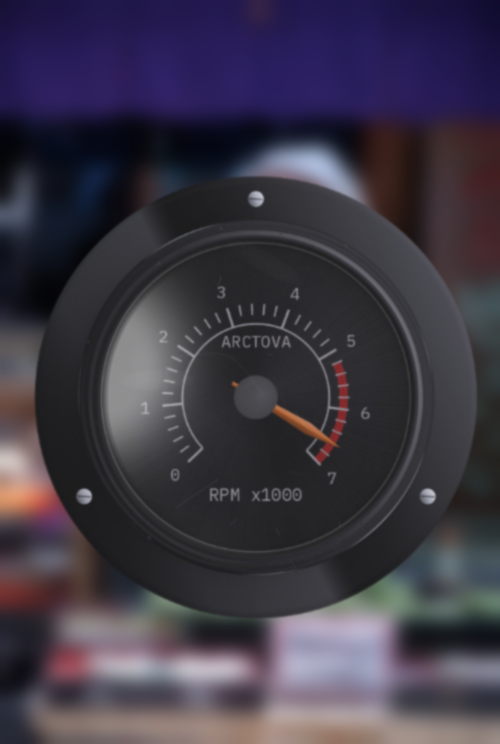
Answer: 6600rpm
